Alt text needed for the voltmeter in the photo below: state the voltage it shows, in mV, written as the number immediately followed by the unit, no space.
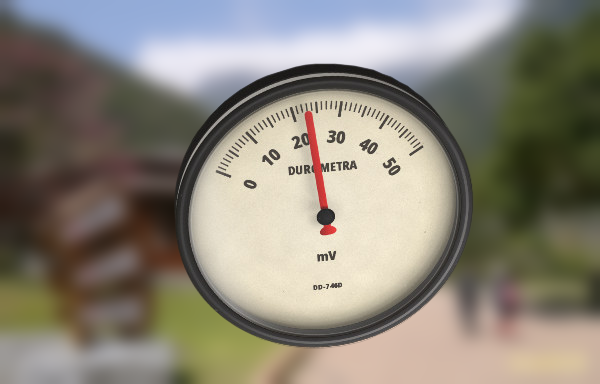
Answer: 23mV
